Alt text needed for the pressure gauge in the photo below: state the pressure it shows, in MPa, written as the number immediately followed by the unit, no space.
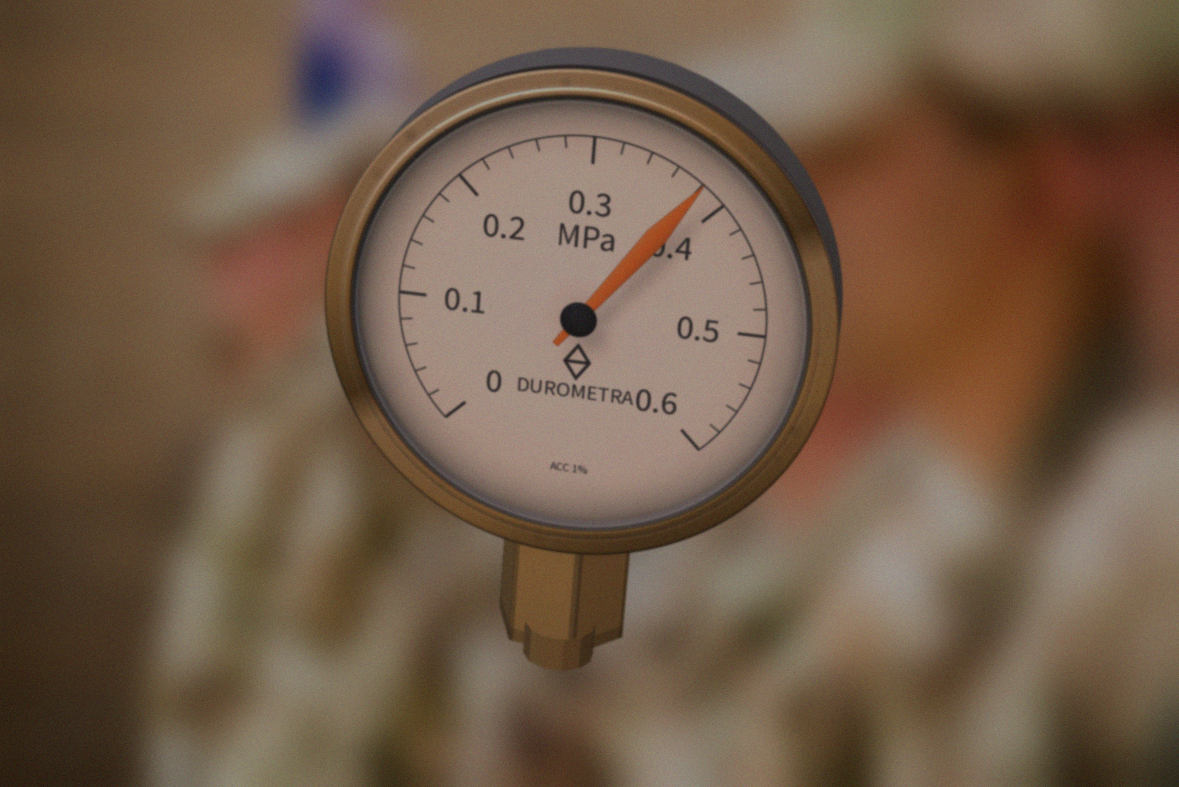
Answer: 0.38MPa
